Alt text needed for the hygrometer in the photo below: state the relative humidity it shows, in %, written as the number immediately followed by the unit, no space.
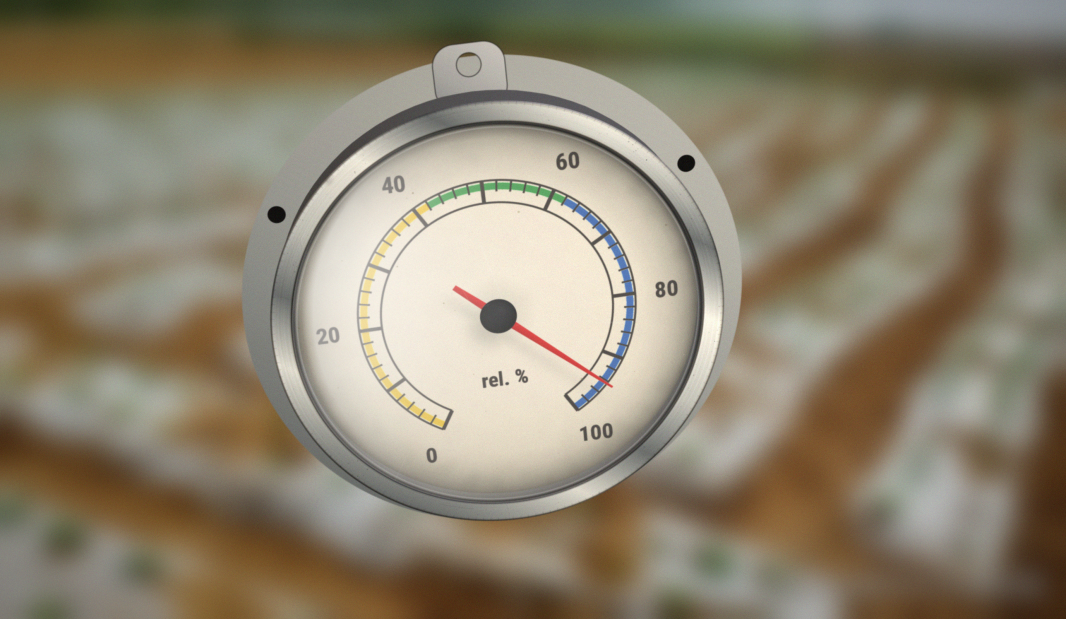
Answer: 94%
